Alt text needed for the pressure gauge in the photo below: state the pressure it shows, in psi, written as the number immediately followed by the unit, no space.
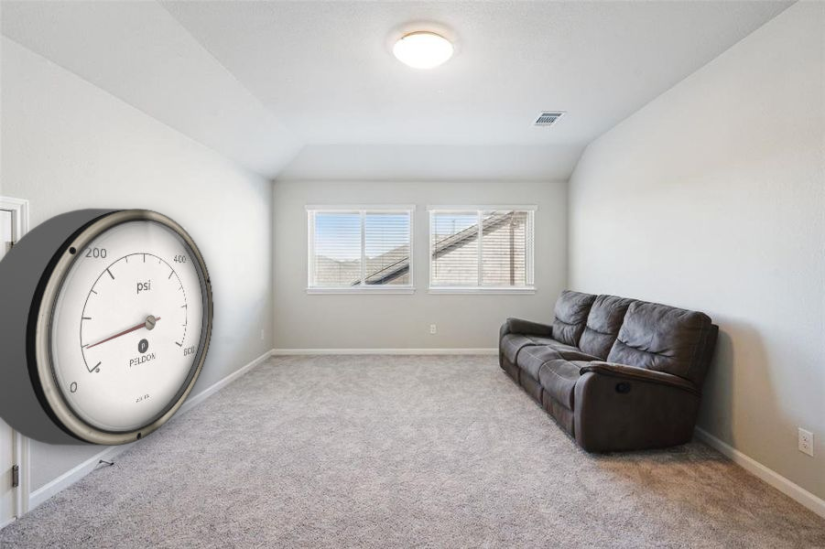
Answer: 50psi
